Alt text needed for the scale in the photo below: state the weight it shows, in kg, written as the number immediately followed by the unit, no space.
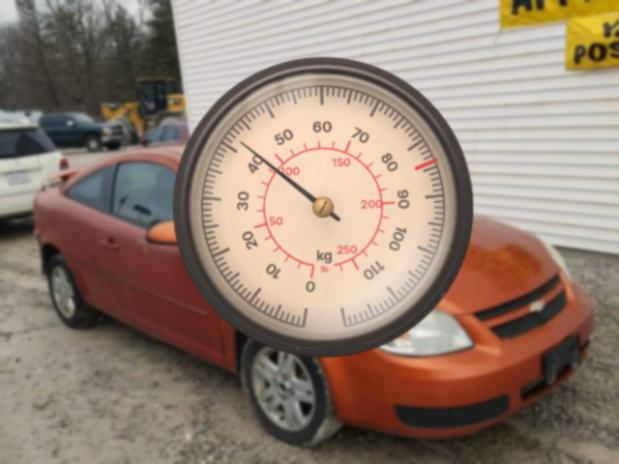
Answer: 42kg
